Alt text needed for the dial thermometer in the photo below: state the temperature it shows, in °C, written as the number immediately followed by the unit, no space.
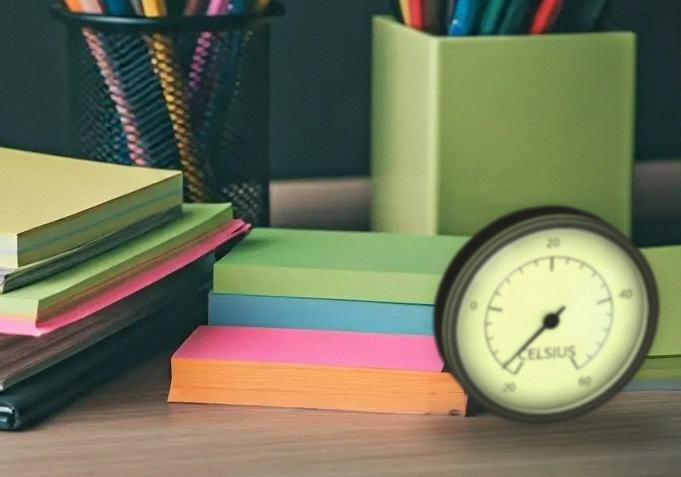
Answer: -16°C
